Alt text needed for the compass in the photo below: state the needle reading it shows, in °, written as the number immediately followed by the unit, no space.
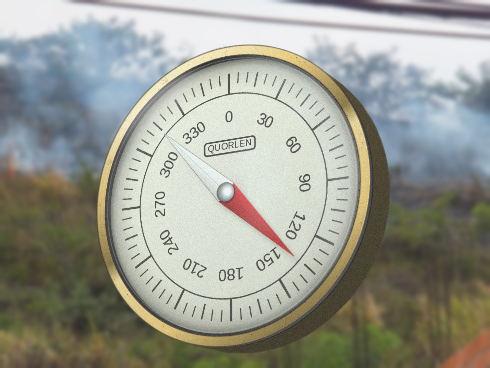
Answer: 135°
